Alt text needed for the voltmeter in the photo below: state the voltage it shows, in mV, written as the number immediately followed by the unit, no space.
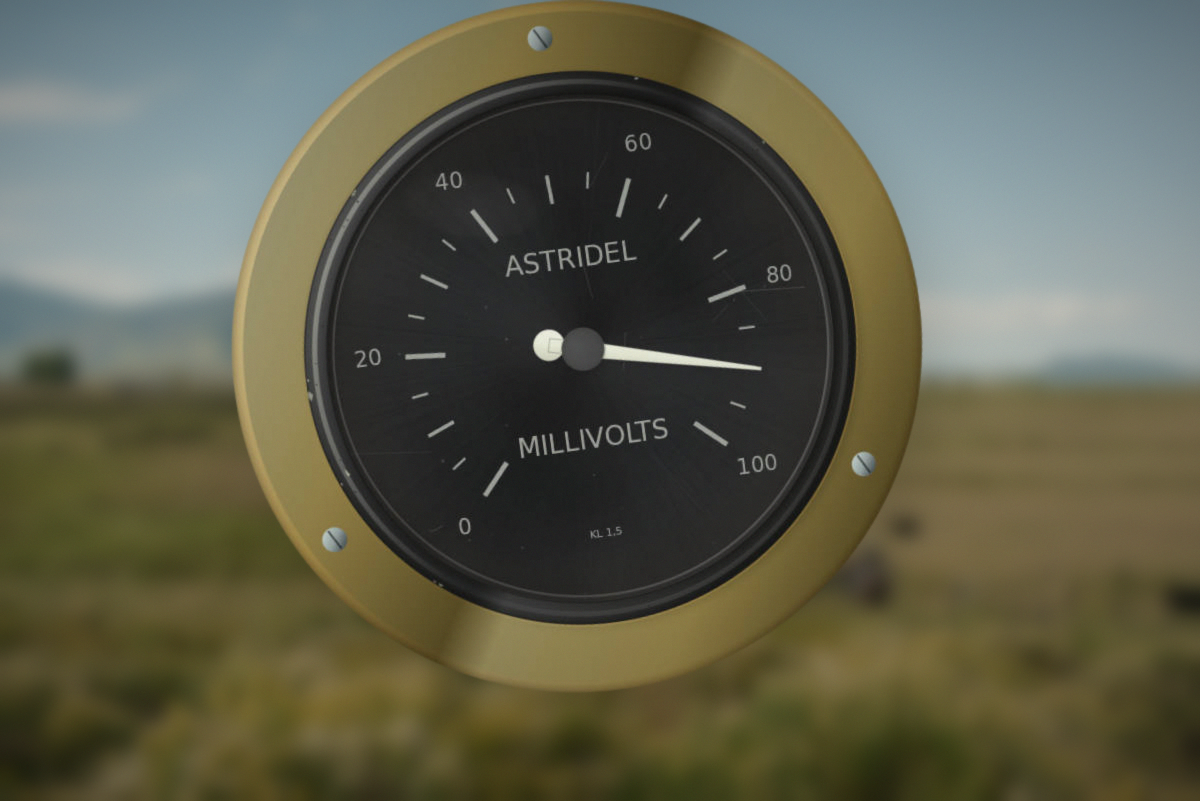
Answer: 90mV
